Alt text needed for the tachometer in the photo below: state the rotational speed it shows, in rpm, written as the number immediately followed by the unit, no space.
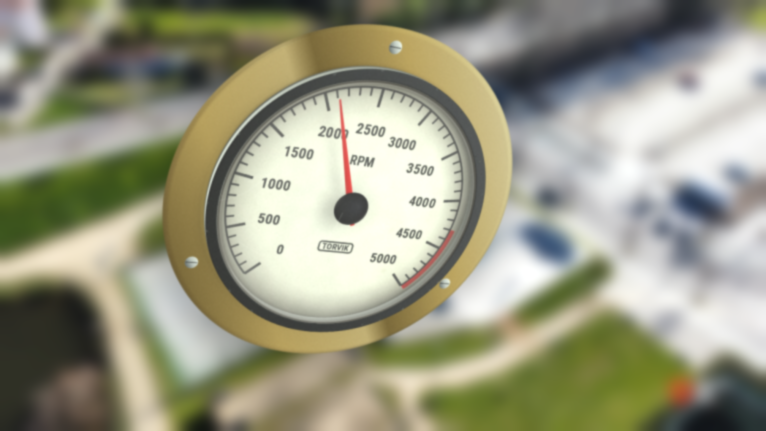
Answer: 2100rpm
